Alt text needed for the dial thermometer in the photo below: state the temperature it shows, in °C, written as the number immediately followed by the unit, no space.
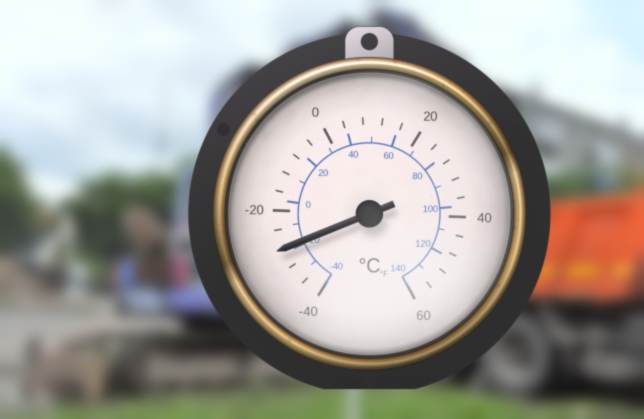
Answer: -28°C
